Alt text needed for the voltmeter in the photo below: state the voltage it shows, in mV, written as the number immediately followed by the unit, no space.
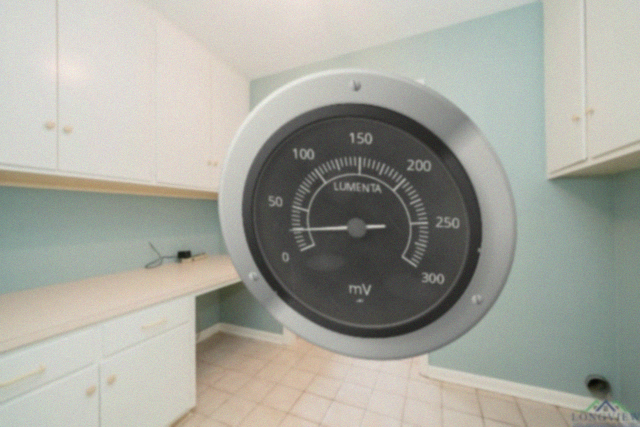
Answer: 25mV
